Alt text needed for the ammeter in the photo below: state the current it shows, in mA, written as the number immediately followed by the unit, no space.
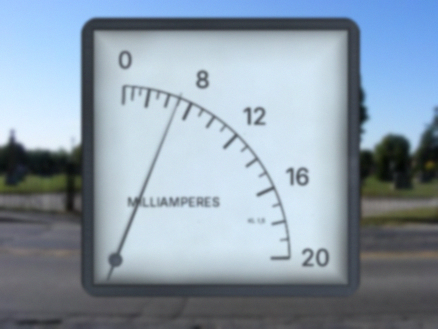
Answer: 7mA
